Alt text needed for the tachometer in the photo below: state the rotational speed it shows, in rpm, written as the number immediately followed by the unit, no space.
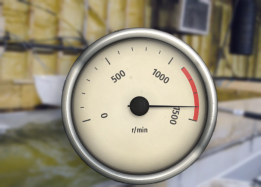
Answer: 1400rpm
